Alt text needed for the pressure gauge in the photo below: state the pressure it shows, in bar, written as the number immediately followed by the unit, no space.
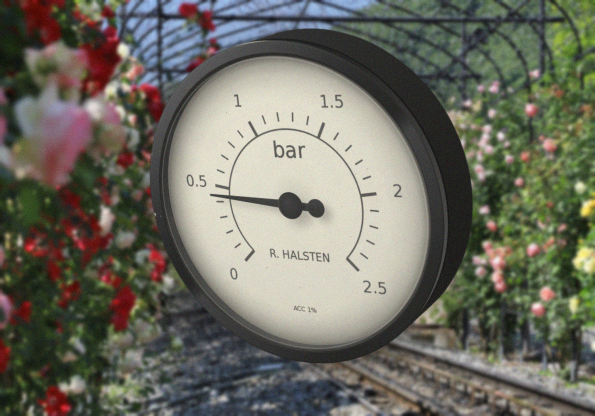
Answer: 0.45bar
